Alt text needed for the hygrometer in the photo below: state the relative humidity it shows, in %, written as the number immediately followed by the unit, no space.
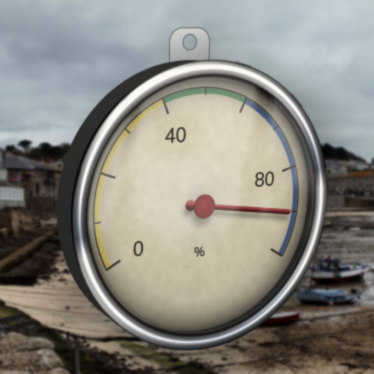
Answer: 90%
